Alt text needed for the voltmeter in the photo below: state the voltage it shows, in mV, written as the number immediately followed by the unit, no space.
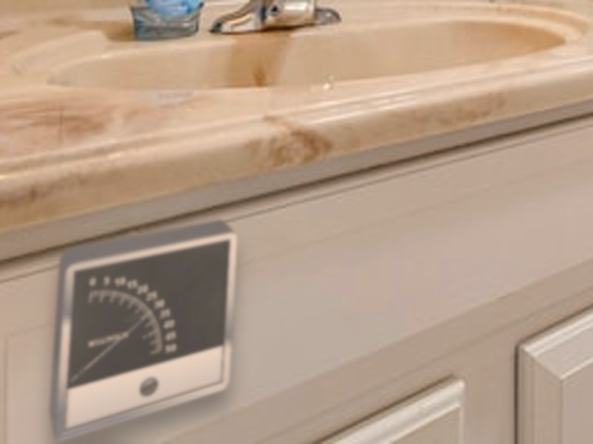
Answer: 30mV
